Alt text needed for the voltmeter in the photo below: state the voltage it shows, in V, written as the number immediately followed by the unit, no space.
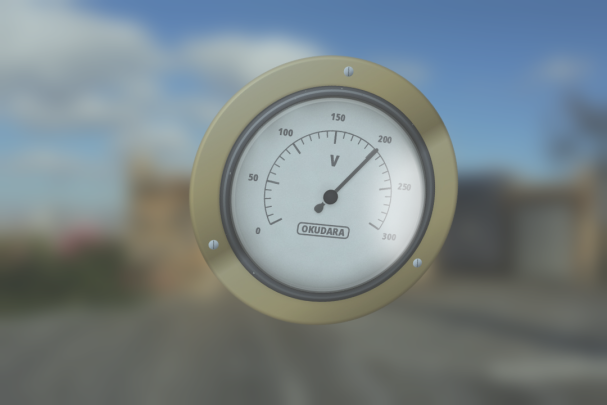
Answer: 200V
